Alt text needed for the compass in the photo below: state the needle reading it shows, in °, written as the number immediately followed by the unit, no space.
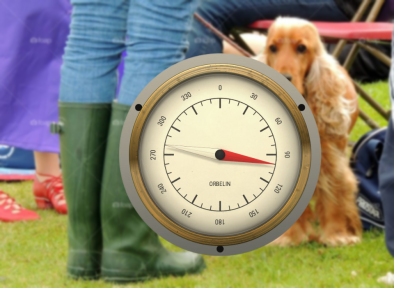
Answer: 100°
